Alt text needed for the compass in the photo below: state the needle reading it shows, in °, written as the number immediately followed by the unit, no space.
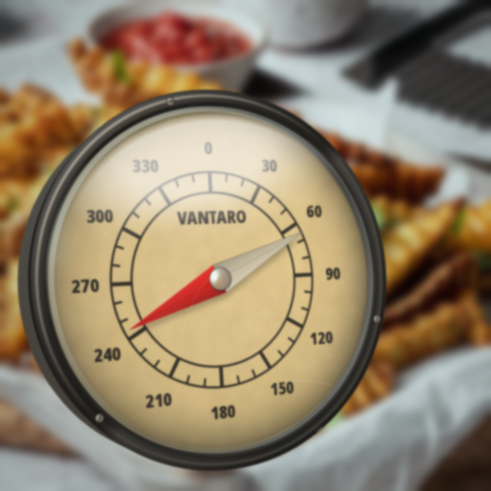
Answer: 245°
